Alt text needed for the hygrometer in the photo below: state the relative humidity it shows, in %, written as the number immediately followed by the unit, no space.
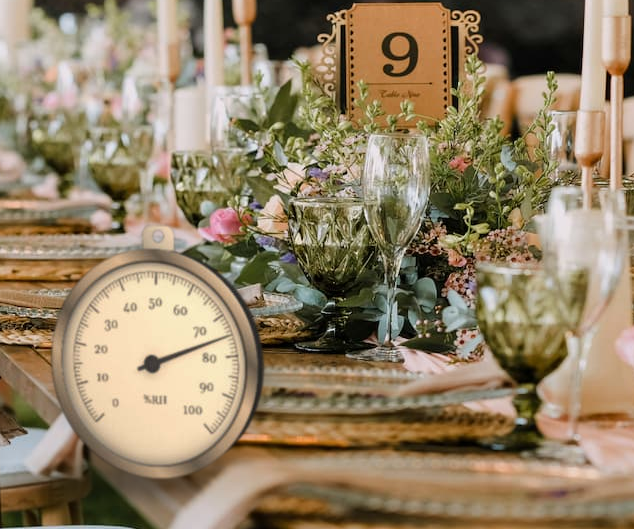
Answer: 75%
